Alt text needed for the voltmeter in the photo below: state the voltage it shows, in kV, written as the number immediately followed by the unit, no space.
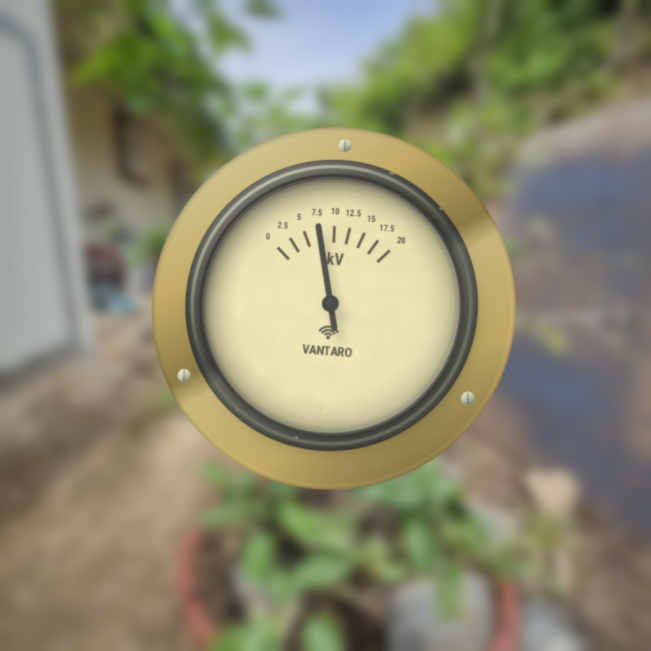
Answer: 7.5kV
